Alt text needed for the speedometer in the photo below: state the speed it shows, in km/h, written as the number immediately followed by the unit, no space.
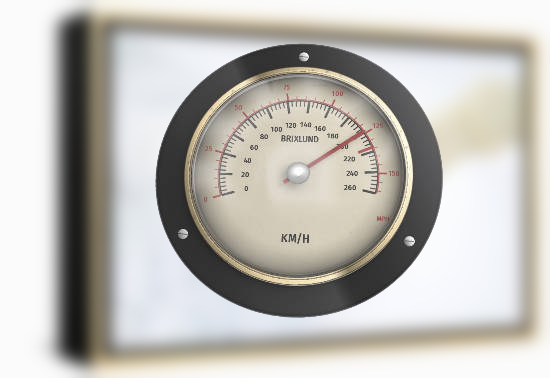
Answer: 200km/h
